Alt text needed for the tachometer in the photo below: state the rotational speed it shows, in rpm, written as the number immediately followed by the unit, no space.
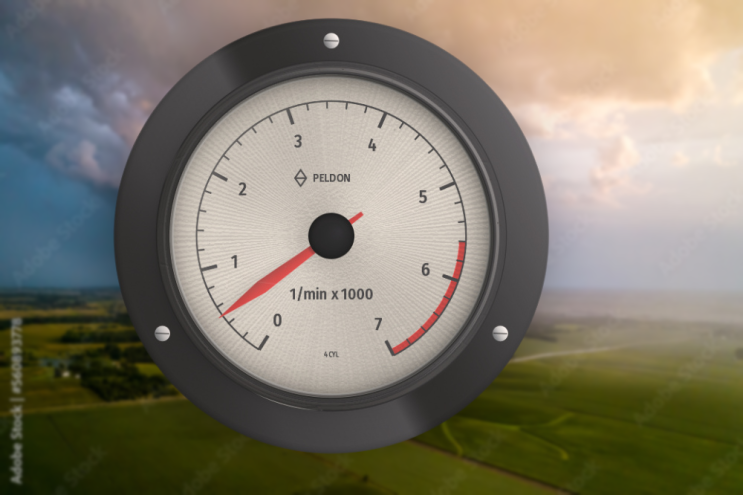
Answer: 500rpm
